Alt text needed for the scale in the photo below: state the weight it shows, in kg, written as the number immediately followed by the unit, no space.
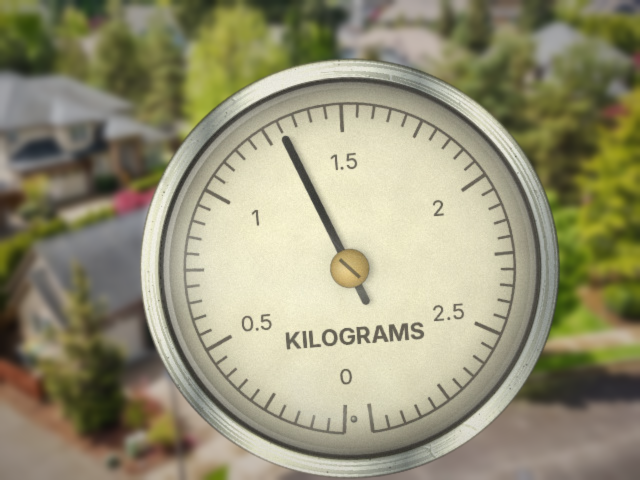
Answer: 1.3kg
